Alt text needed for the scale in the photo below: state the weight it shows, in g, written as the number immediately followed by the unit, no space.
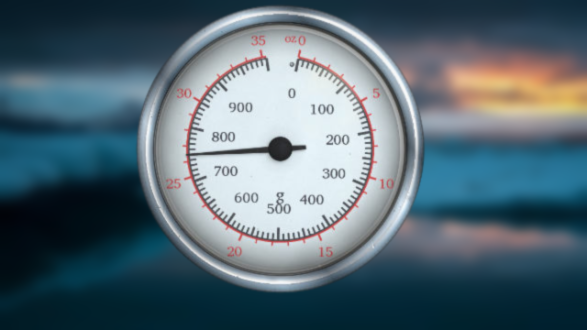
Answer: 750g
